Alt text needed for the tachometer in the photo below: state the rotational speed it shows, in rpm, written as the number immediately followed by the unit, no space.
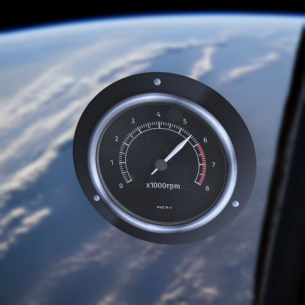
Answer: 5500rpm
